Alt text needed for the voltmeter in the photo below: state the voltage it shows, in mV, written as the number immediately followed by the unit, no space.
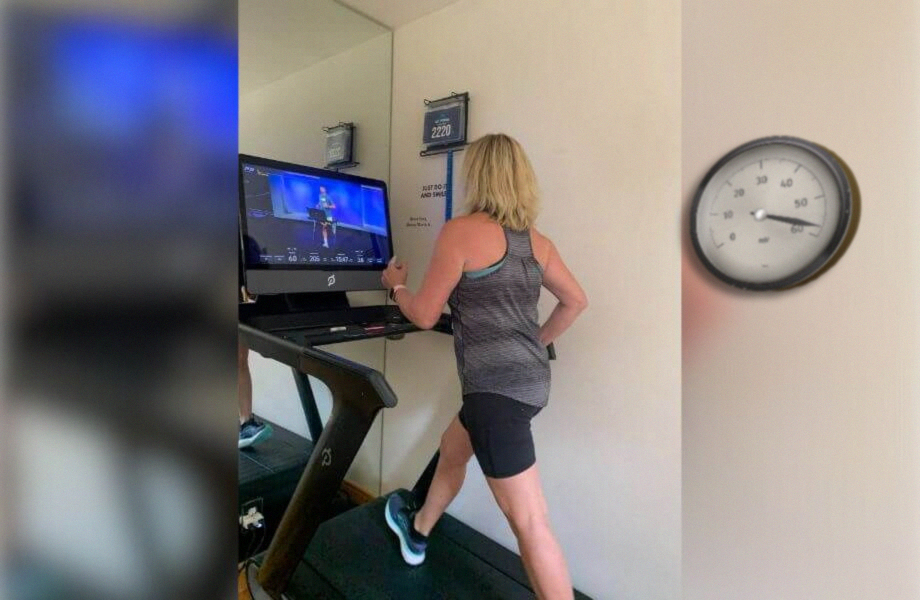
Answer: 57.5mV
